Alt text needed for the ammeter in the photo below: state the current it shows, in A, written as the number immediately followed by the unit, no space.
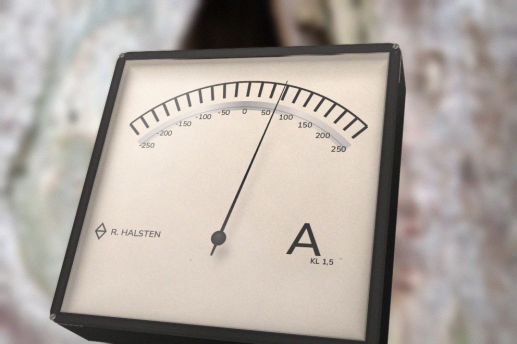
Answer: 75A
